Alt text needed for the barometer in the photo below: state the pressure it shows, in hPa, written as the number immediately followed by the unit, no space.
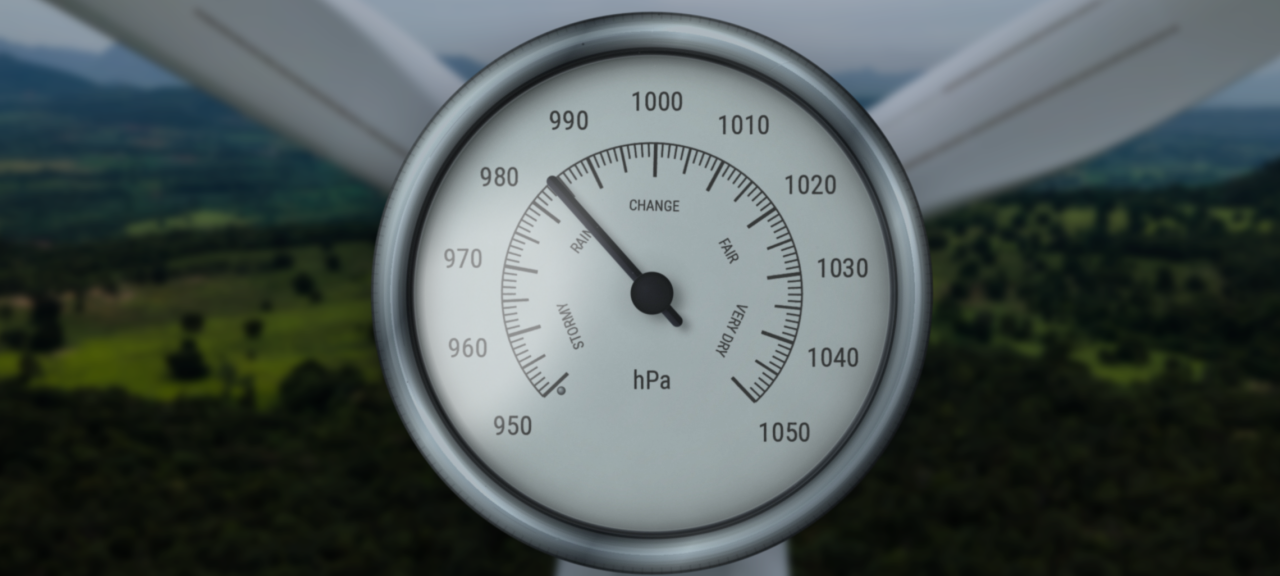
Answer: 984hPa
